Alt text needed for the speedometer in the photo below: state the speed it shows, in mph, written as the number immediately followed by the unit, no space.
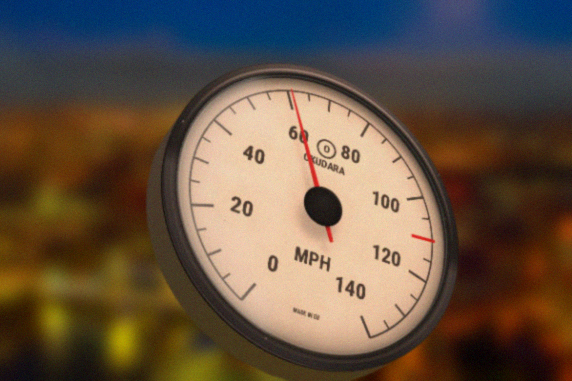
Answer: 60mph
